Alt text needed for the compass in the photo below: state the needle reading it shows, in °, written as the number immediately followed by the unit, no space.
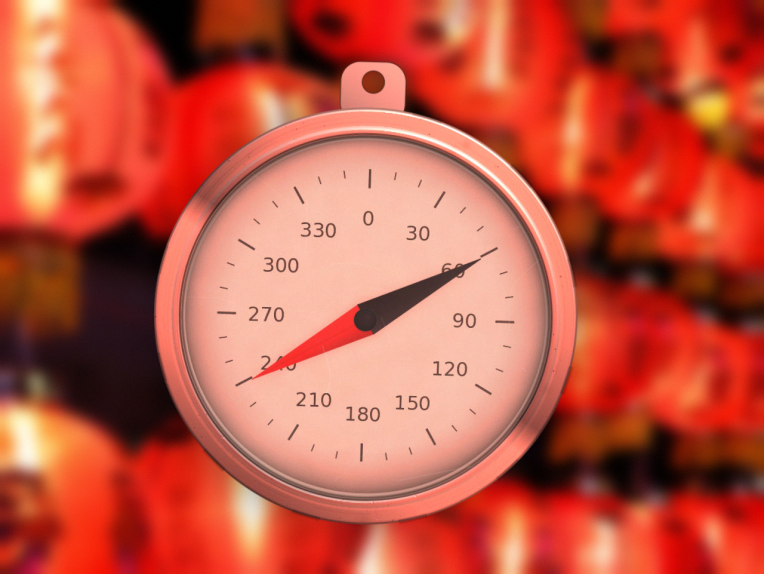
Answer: 240°
